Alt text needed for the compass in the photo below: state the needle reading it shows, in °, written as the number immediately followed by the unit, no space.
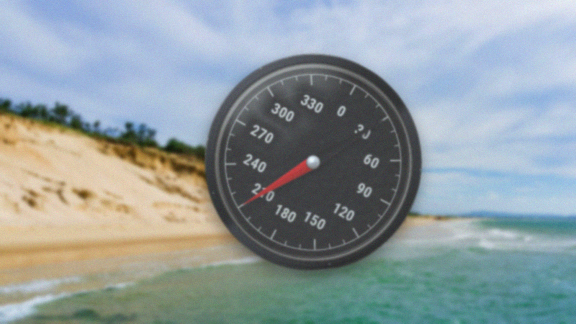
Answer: 210°
